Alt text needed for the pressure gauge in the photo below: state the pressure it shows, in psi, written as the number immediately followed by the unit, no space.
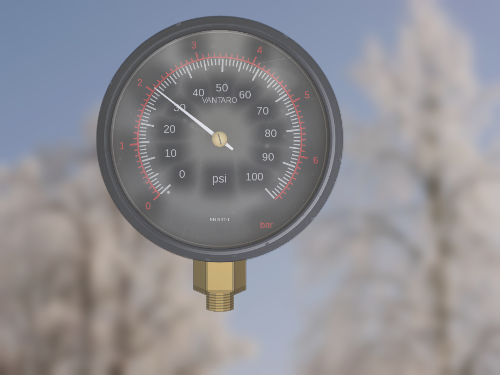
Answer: 30psi
